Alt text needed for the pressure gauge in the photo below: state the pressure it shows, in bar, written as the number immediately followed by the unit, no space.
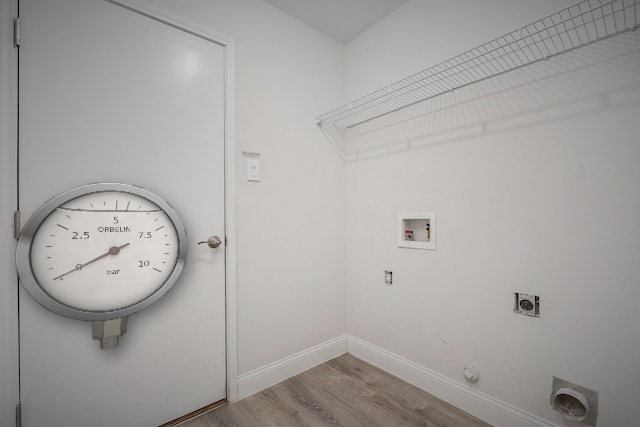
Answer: 0bar
